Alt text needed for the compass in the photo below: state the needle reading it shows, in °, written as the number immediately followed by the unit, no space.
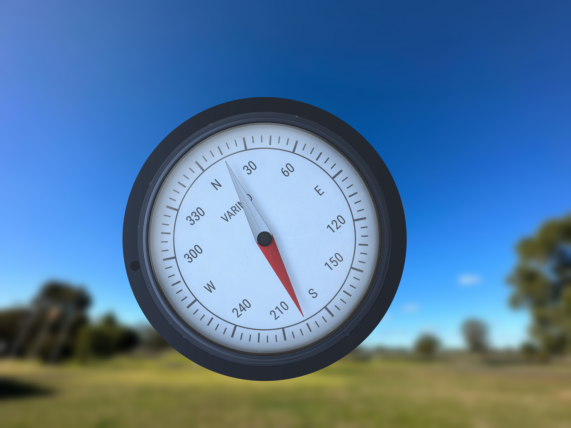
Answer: 195°
